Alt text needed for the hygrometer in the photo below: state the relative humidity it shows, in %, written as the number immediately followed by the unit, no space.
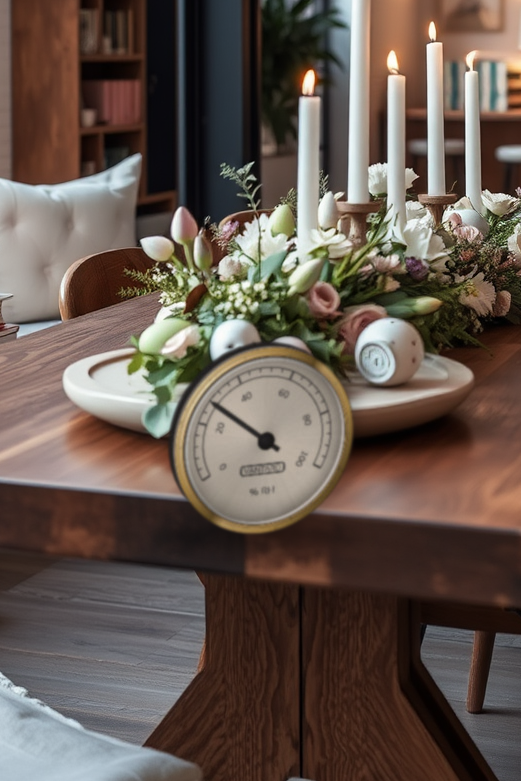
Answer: 28%
